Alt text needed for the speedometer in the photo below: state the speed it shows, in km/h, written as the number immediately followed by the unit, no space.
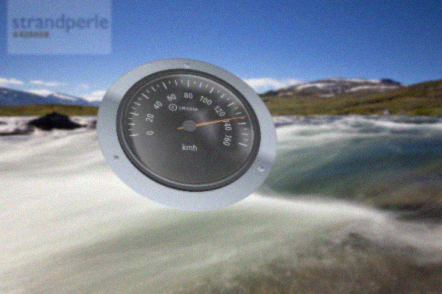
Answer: 135km/h
